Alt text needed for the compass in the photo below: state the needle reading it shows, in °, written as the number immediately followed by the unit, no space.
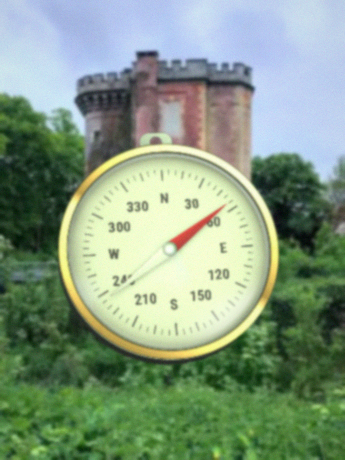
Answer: 55°
